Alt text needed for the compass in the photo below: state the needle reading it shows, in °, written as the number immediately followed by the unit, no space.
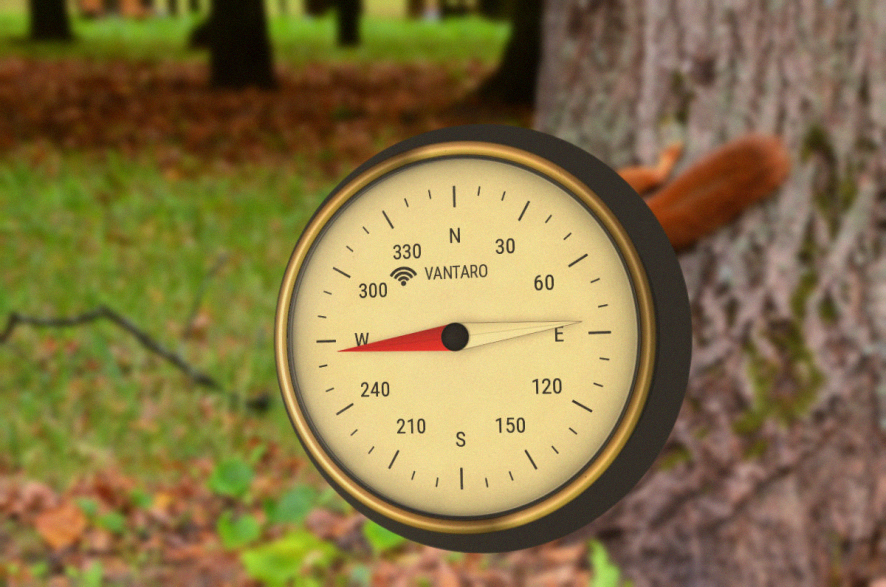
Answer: 265°
